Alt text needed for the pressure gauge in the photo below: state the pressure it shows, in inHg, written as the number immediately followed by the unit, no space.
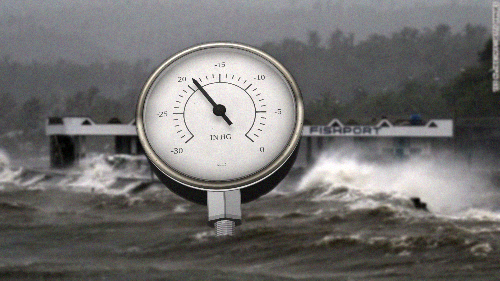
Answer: -19inHg
